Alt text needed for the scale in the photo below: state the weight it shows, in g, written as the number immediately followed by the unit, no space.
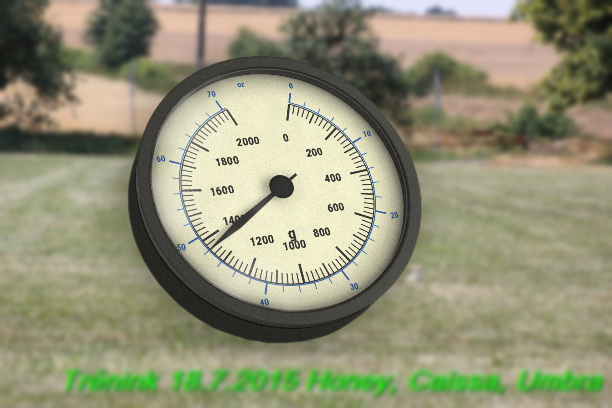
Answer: 1360g
